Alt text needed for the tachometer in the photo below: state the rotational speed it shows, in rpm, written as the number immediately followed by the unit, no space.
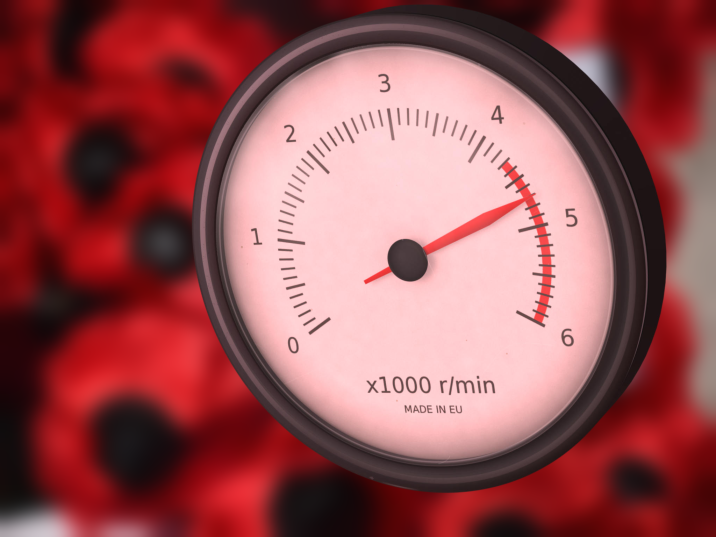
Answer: 4700rpm
